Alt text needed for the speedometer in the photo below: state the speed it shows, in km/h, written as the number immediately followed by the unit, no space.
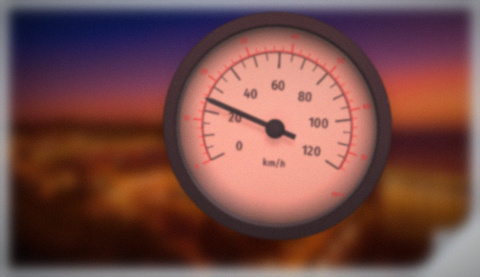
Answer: 25km/h
